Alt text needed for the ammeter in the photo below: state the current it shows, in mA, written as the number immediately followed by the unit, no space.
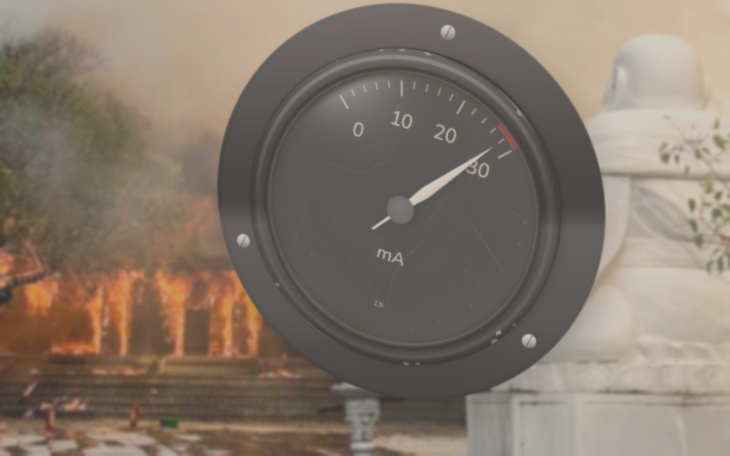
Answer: 28mA
